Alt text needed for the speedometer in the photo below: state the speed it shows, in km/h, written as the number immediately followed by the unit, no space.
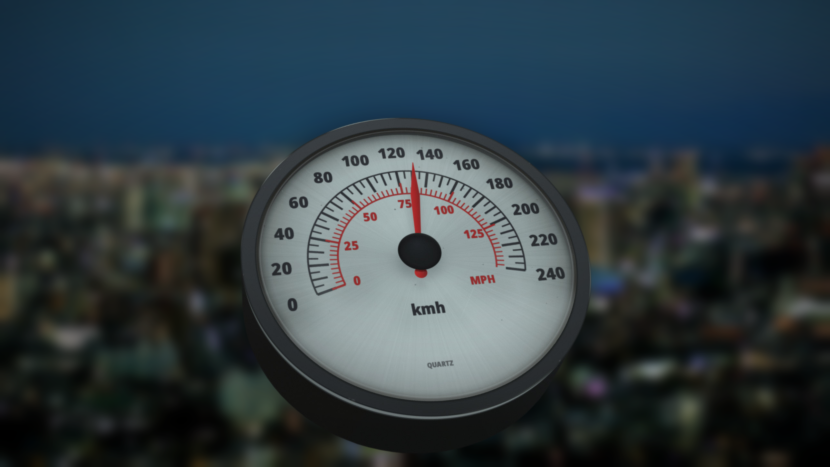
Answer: 130km/h
